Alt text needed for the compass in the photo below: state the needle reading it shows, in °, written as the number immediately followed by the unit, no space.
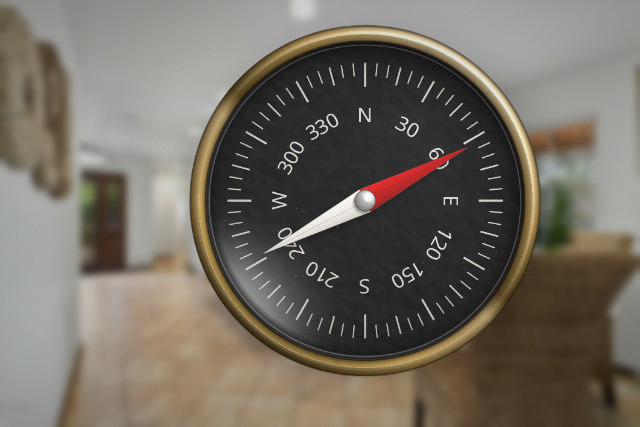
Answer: 62.5°
